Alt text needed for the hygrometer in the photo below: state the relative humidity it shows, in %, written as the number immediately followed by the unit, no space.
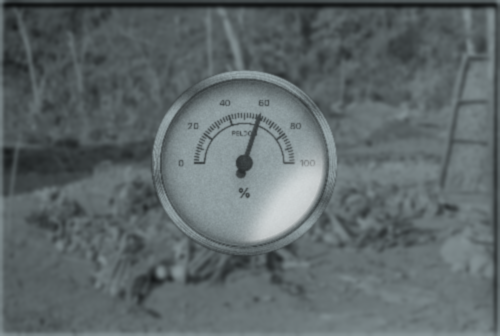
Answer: 60%
